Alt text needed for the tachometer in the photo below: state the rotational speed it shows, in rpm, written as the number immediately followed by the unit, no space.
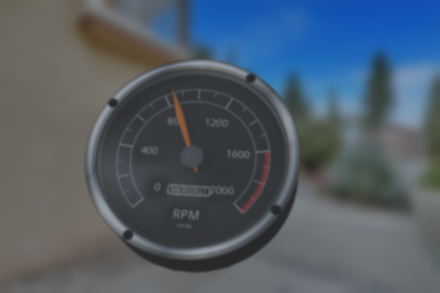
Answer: 850rpm
